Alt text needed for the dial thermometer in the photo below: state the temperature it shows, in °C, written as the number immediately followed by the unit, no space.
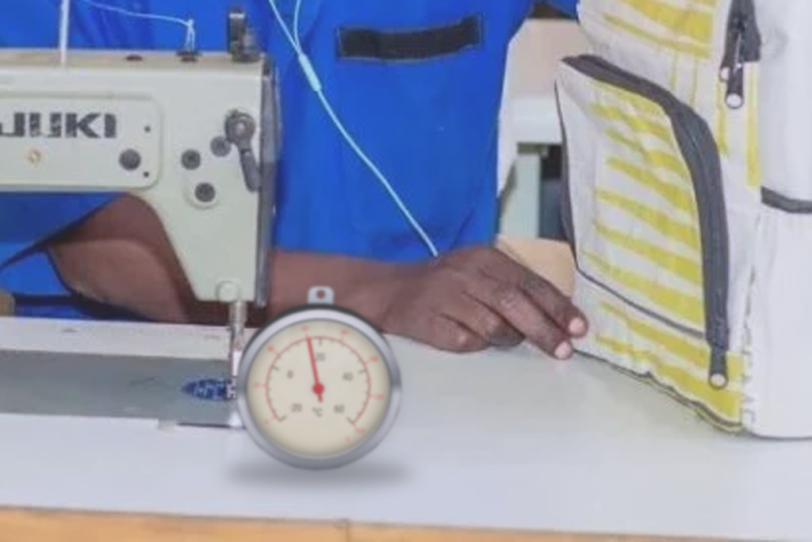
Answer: 16°C
